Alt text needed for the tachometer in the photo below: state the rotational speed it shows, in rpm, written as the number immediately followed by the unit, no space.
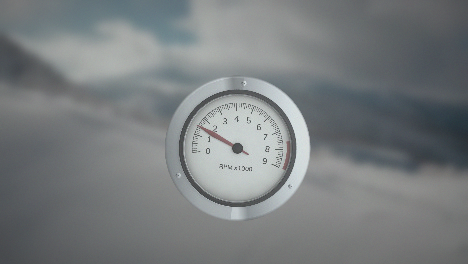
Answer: 1500rpm
